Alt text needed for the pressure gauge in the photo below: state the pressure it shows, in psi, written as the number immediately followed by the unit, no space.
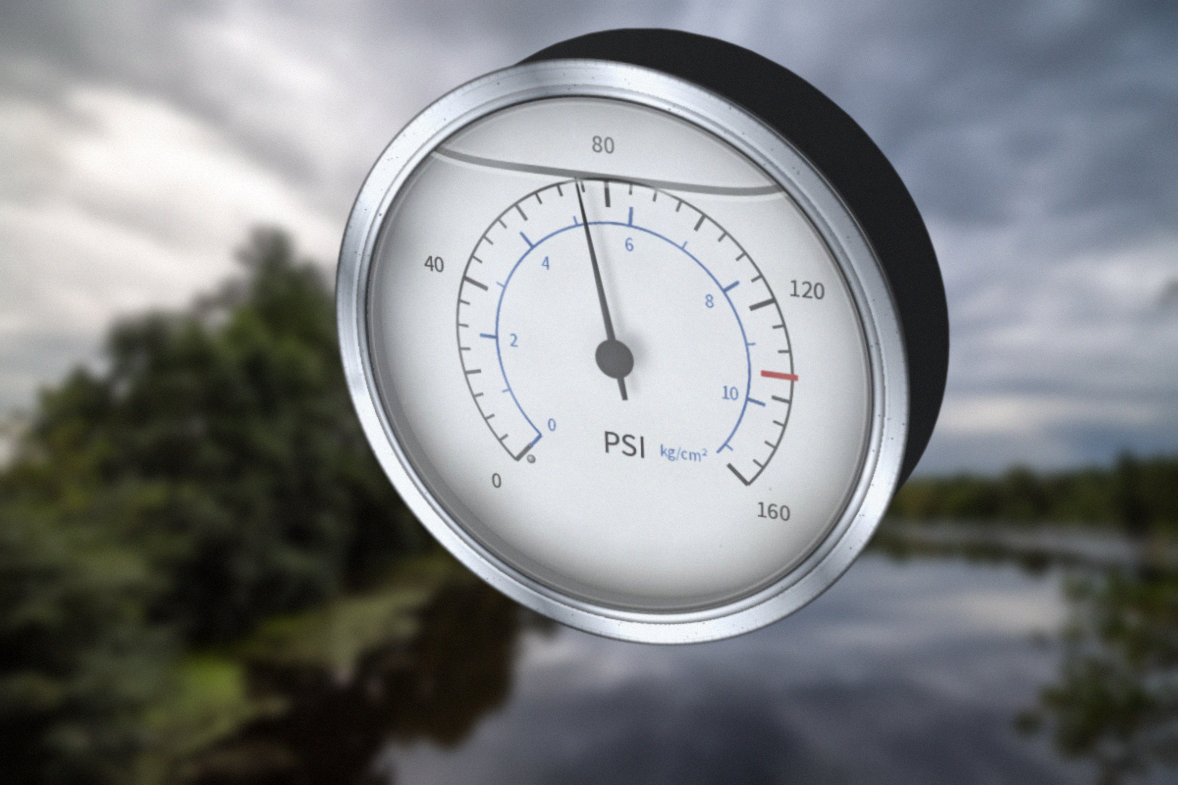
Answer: 75psi
